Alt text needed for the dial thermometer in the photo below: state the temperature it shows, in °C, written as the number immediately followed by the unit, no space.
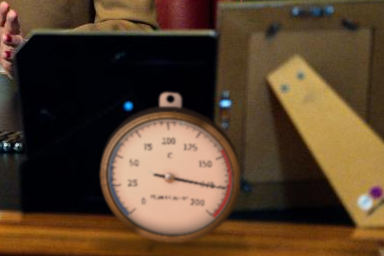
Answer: 175°C
